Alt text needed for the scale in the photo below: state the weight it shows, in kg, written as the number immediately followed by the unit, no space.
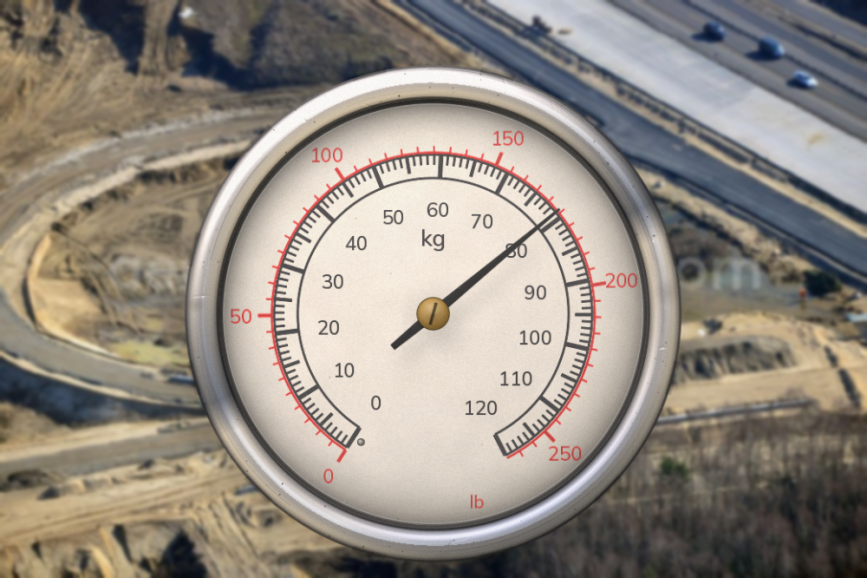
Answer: 79kg
